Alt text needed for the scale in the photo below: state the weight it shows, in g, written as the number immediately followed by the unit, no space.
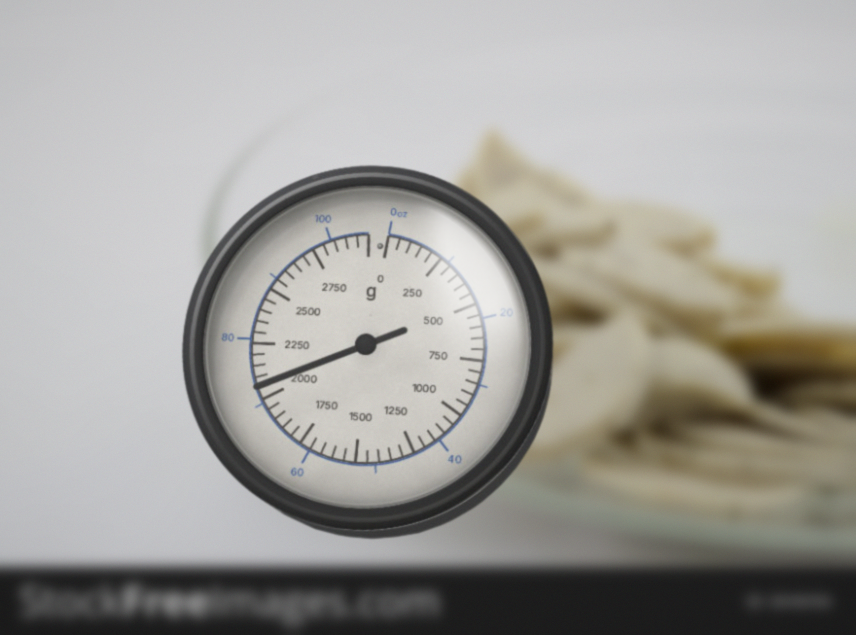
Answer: 2050g
